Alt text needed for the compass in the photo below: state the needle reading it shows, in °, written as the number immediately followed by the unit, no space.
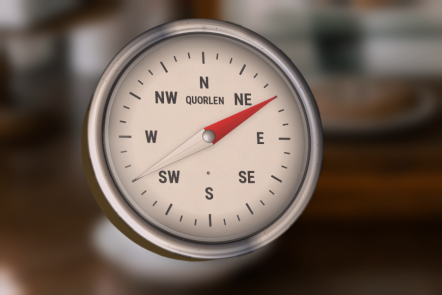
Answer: 60°
